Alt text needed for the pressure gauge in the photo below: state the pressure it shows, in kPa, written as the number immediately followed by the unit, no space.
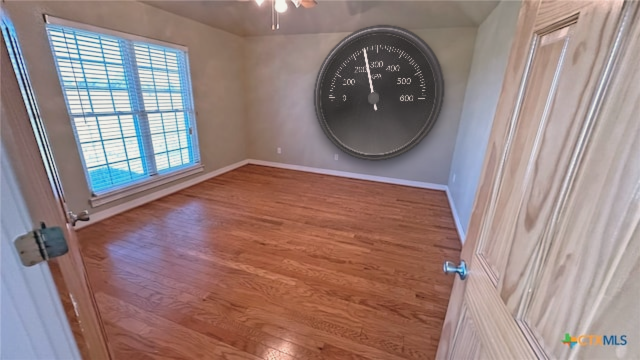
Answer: 250kPa
